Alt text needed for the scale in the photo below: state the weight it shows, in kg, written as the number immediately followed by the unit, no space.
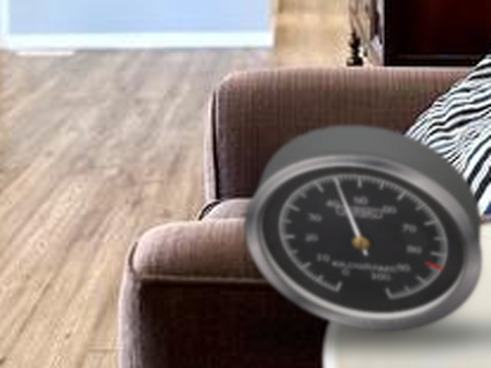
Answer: 45kg
